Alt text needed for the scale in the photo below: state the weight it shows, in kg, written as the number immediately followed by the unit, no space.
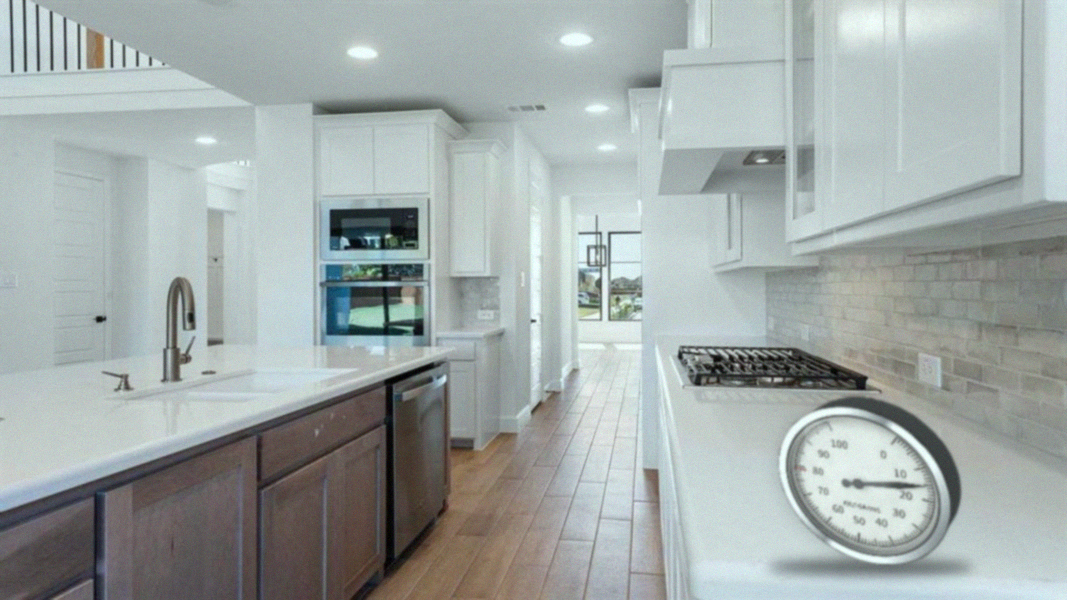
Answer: 15kg
